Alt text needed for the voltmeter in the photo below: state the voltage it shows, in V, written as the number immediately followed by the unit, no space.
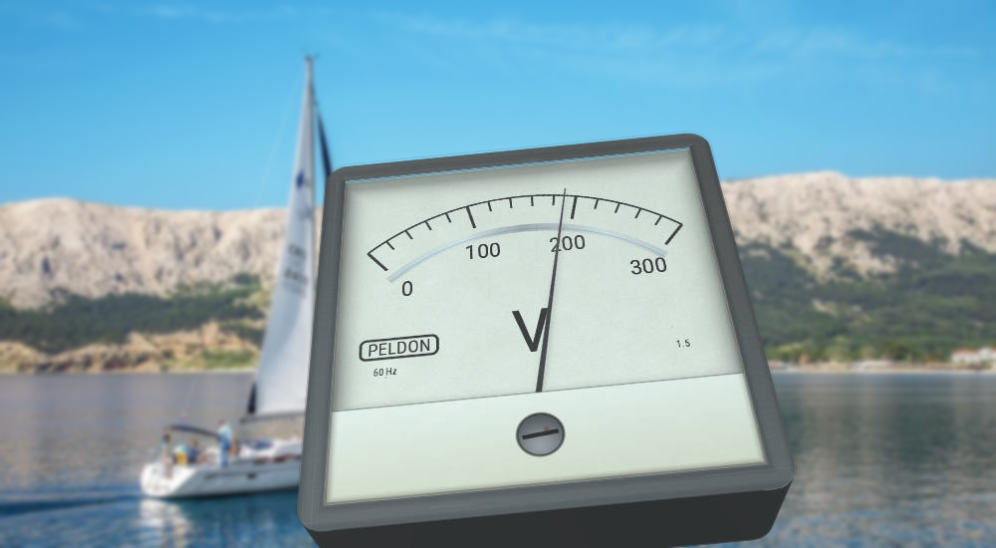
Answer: 190V
